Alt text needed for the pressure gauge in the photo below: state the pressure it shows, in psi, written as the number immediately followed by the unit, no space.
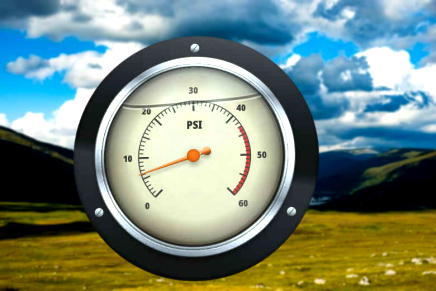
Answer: 6psi
